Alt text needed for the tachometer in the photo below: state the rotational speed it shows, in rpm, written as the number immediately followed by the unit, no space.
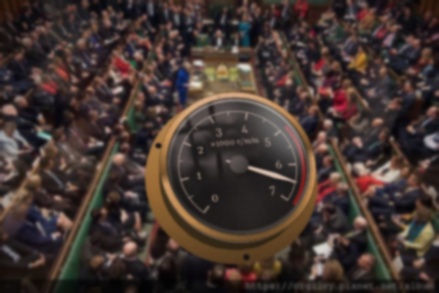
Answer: 6500rpm
